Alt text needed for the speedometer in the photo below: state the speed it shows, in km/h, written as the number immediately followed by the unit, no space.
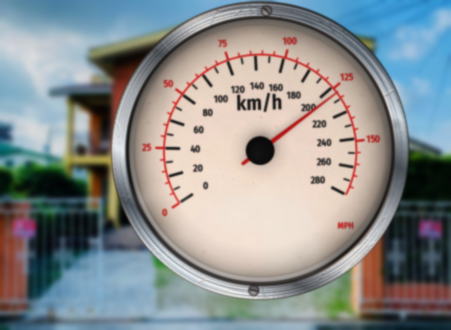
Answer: 205km/h
